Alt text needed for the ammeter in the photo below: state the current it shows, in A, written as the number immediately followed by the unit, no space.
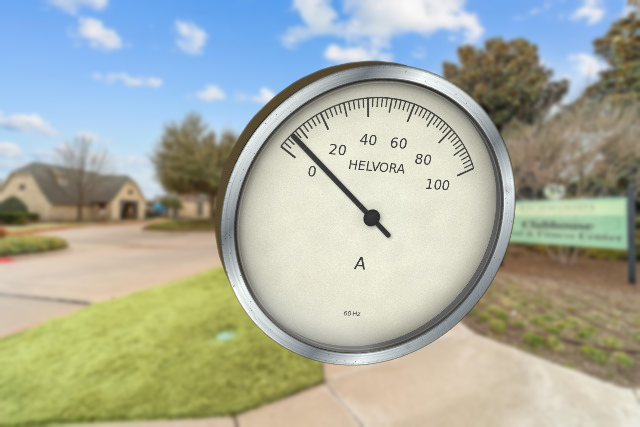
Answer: 6A
